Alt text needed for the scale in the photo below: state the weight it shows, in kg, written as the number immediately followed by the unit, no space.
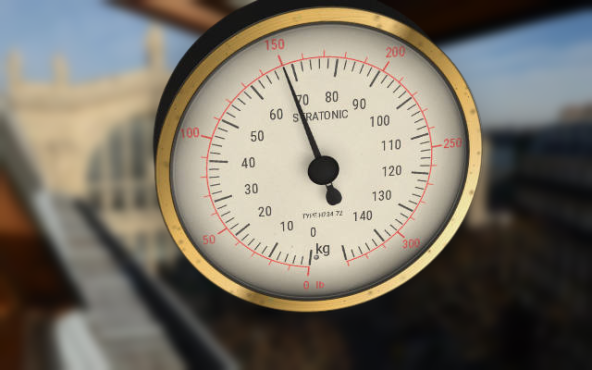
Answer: 68kg
